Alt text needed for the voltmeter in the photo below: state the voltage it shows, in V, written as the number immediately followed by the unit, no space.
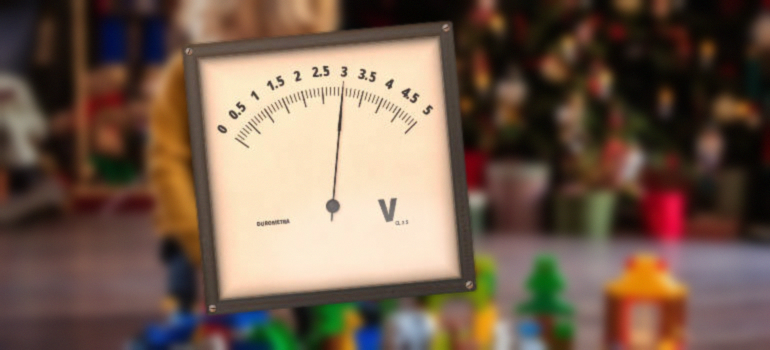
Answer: 3V
